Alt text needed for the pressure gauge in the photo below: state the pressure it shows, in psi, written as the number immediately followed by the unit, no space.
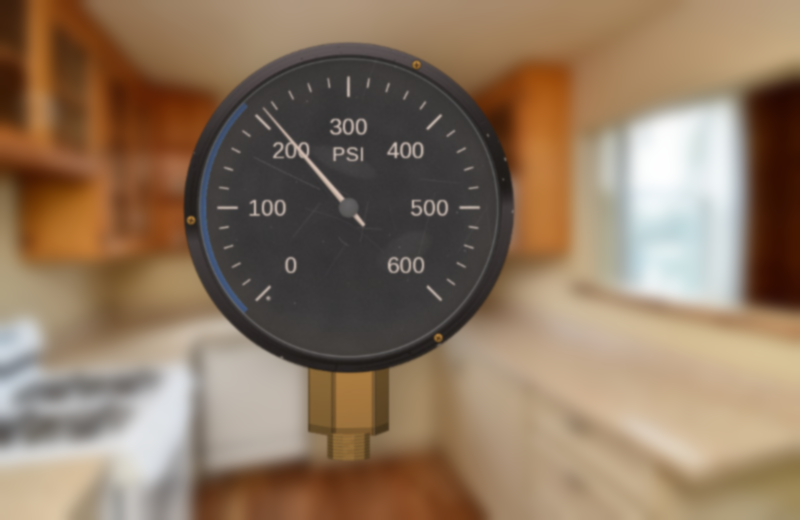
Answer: 210psi
